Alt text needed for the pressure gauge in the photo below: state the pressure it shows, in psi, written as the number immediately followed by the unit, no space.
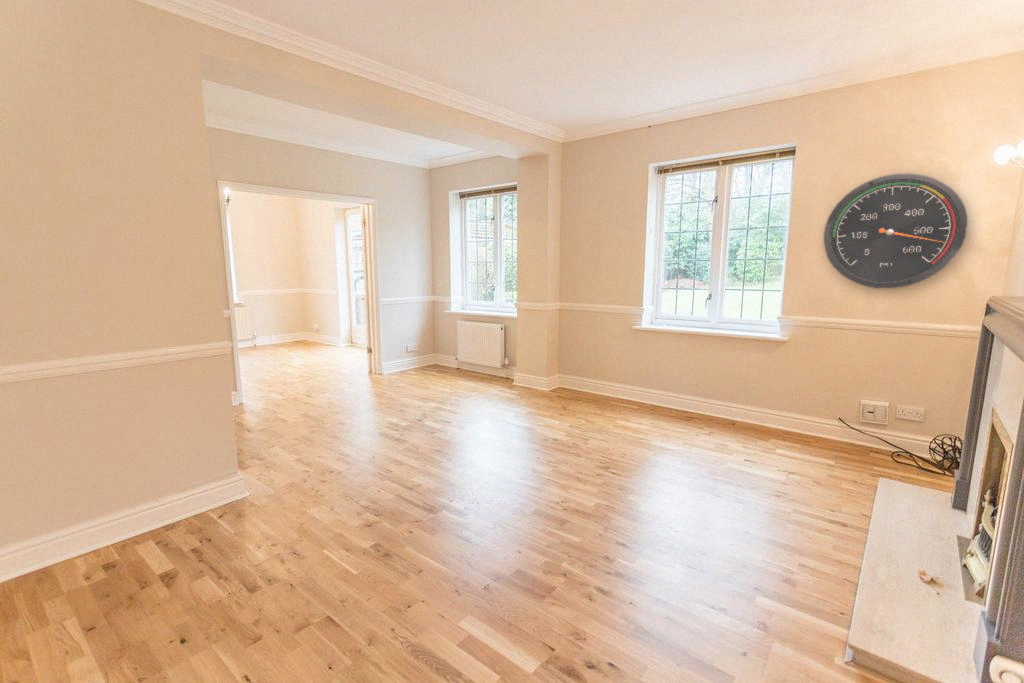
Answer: 540psi
